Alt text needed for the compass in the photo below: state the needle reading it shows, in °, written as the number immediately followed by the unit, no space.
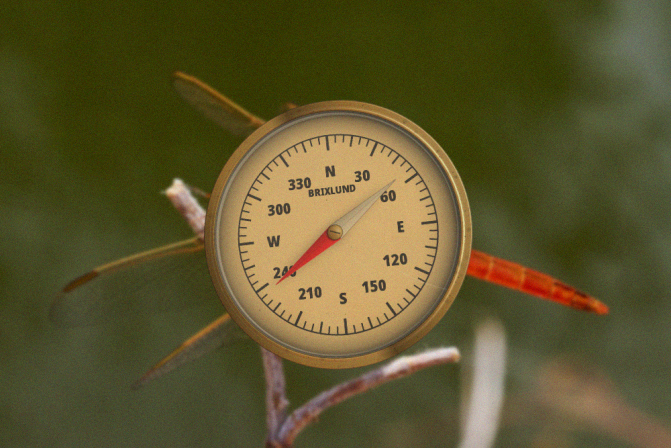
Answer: 235°
